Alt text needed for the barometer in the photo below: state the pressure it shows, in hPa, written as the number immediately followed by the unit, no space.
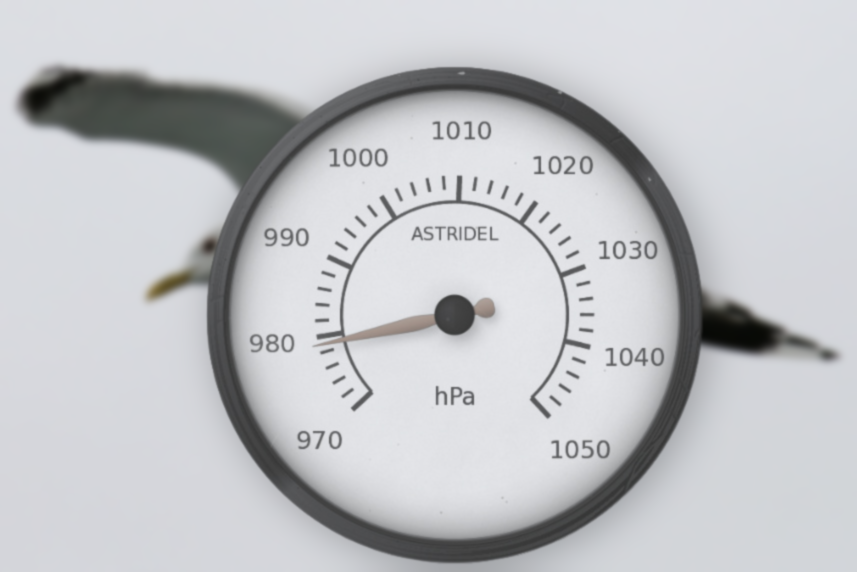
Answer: 979hPa
